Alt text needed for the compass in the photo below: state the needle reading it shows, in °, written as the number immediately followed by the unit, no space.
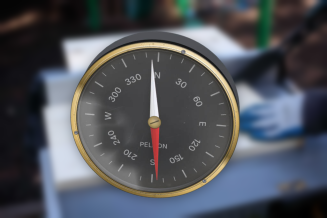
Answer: 175°
